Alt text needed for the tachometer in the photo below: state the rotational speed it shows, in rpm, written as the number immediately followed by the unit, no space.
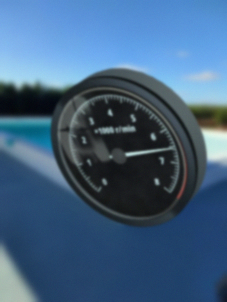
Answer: 6500rpm
